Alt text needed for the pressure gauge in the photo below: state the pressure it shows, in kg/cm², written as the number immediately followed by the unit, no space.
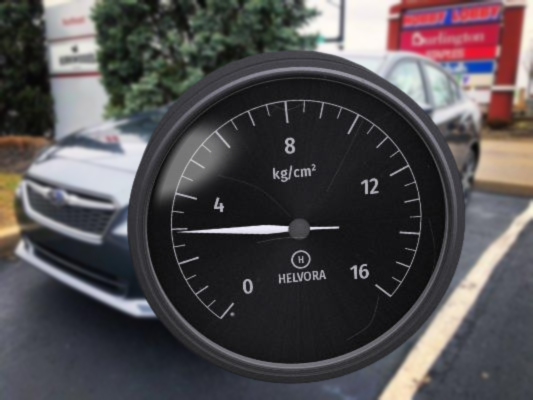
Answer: 3kg/cm²
